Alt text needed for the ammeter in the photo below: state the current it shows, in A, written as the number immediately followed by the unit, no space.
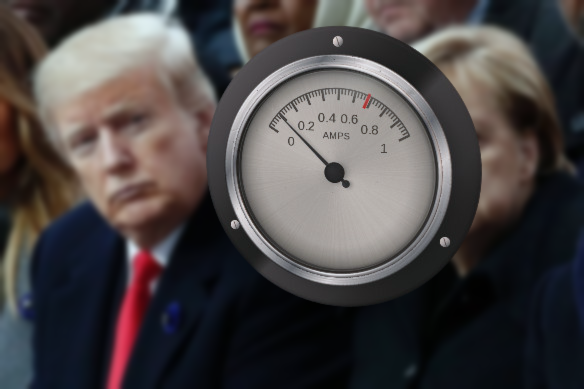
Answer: 0.1A
